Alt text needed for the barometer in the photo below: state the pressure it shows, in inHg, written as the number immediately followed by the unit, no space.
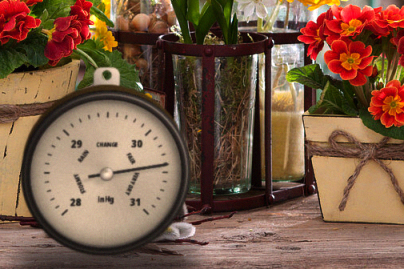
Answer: 30.4inHg
